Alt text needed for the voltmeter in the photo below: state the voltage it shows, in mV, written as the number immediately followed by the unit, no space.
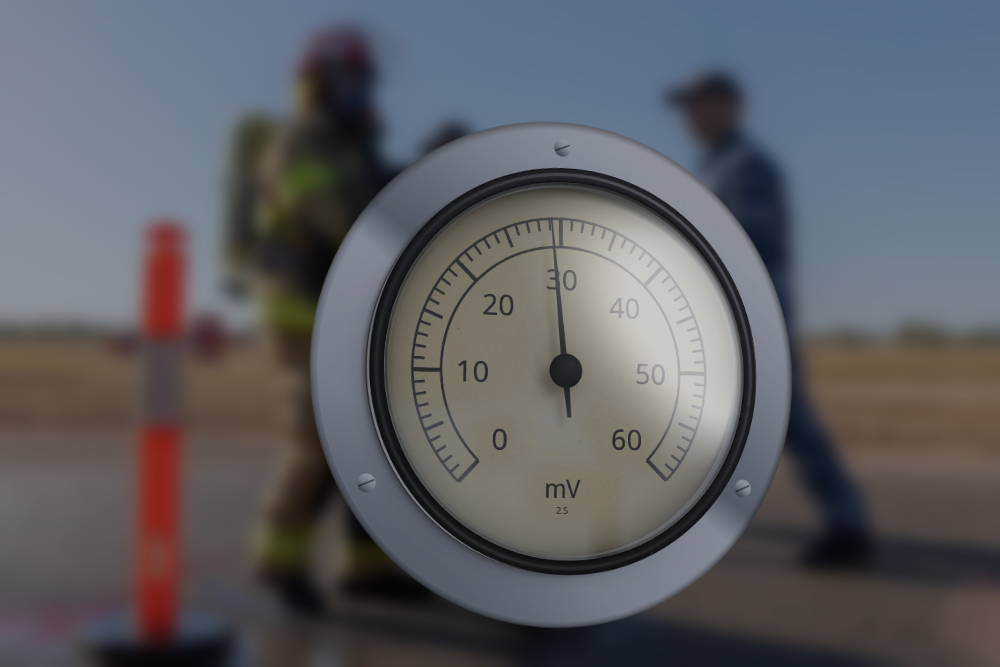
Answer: 29mV
